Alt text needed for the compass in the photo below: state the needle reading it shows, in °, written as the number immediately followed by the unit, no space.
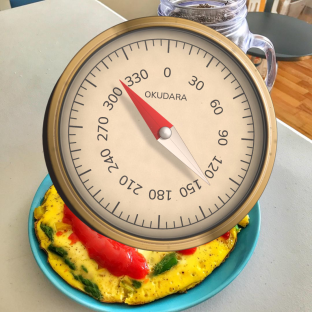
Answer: 315°
